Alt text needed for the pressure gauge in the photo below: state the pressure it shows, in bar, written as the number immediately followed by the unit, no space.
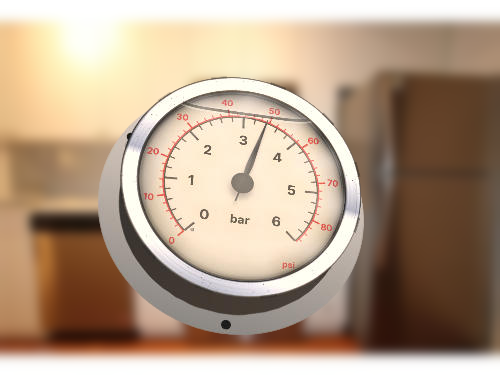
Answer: 3.4bar
